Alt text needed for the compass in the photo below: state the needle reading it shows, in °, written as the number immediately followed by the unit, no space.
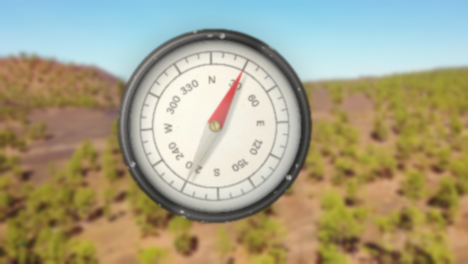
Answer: 30°
